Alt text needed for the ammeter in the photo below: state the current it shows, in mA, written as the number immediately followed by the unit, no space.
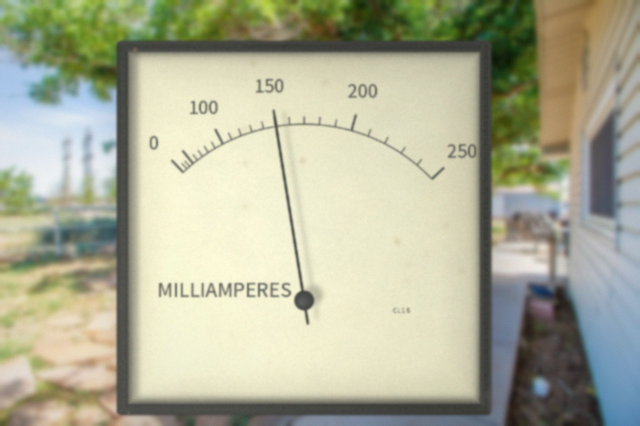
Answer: 150mA
